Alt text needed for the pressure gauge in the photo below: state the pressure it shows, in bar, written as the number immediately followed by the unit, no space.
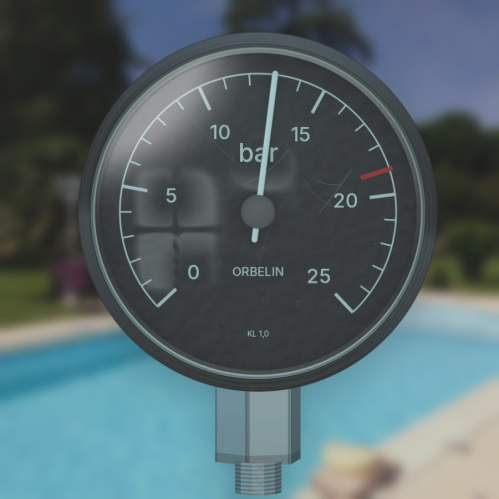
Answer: 13bar
